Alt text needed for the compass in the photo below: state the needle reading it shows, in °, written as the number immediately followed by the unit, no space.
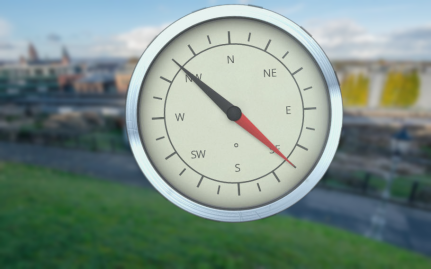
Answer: 135°
